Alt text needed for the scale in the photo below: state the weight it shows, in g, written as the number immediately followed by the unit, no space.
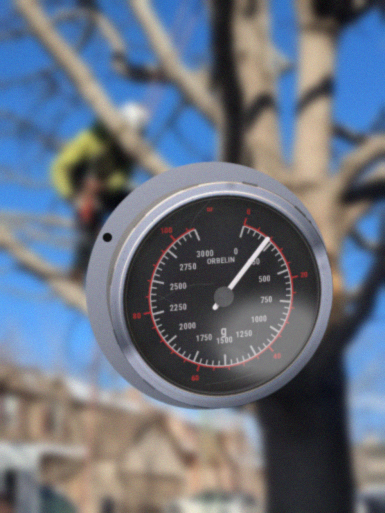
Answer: 200g
